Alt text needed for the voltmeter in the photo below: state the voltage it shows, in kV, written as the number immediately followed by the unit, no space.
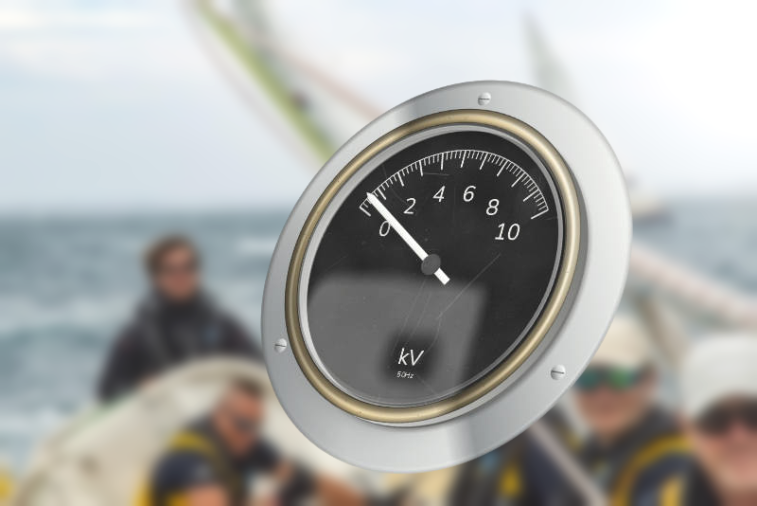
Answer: 0.6kV
